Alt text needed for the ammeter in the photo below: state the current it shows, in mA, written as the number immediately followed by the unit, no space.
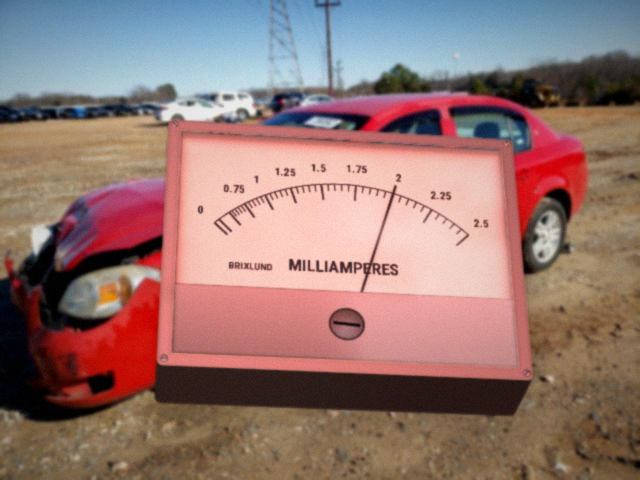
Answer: 2mA
